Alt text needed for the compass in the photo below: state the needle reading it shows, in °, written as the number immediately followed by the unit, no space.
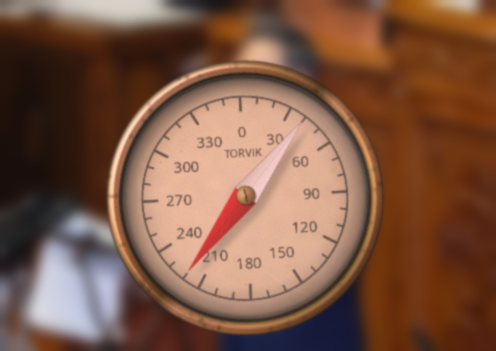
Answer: 220°
